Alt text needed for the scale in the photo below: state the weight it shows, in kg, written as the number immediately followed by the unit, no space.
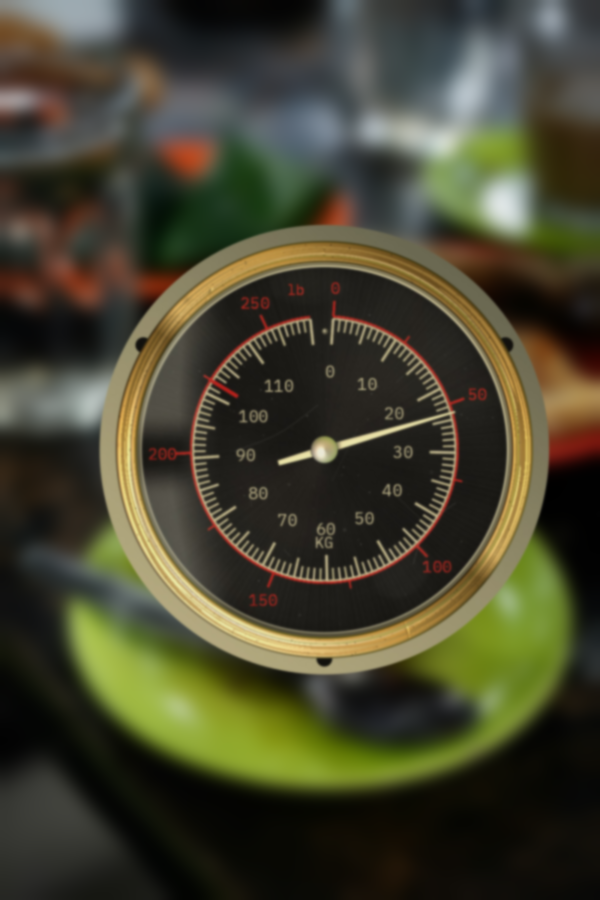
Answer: 24kg
